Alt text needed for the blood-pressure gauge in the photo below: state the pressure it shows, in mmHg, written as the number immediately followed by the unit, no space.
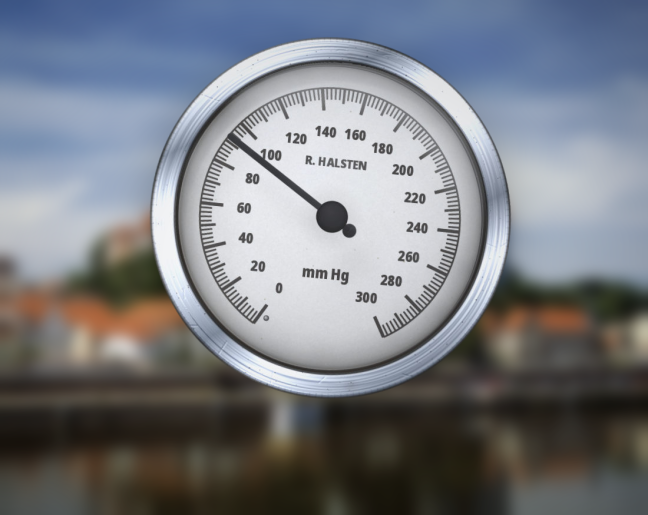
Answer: 92mmHg
